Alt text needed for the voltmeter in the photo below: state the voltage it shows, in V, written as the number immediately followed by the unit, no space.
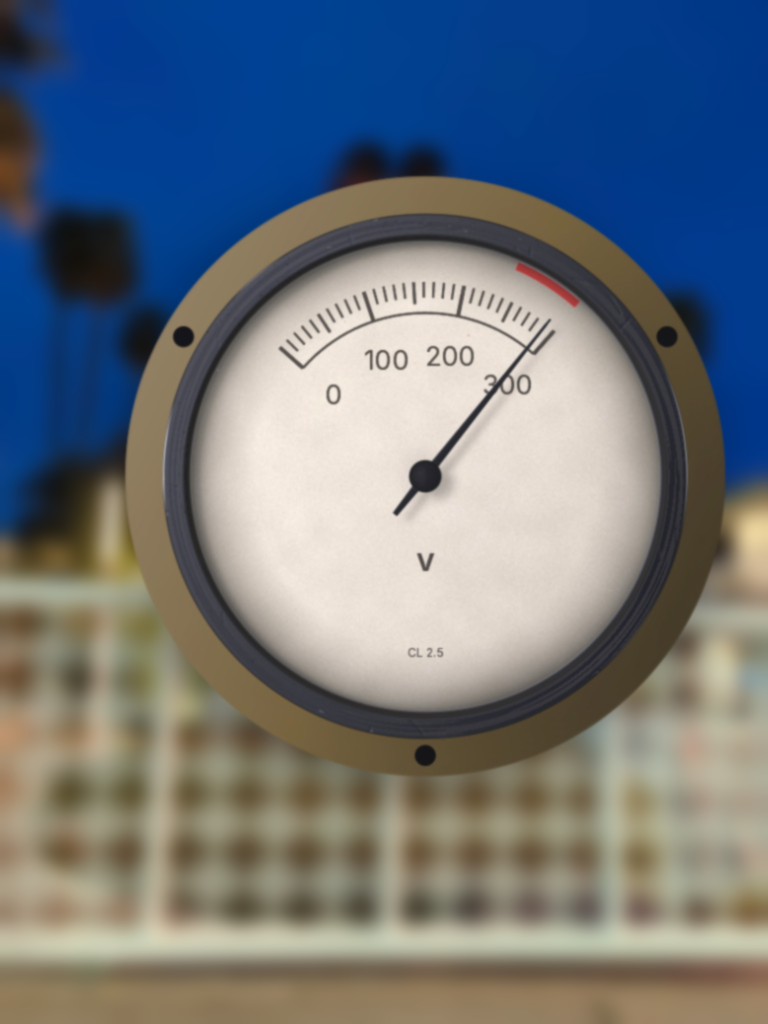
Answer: 290V
